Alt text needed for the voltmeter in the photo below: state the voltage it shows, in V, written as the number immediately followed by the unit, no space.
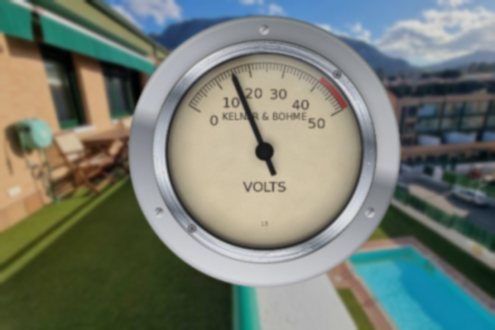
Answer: 15V
